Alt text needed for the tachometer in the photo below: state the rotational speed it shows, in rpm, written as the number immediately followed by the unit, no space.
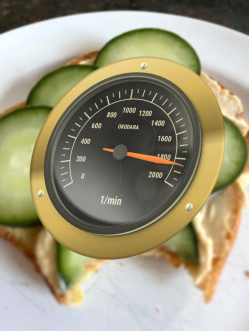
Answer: 1850rpm
